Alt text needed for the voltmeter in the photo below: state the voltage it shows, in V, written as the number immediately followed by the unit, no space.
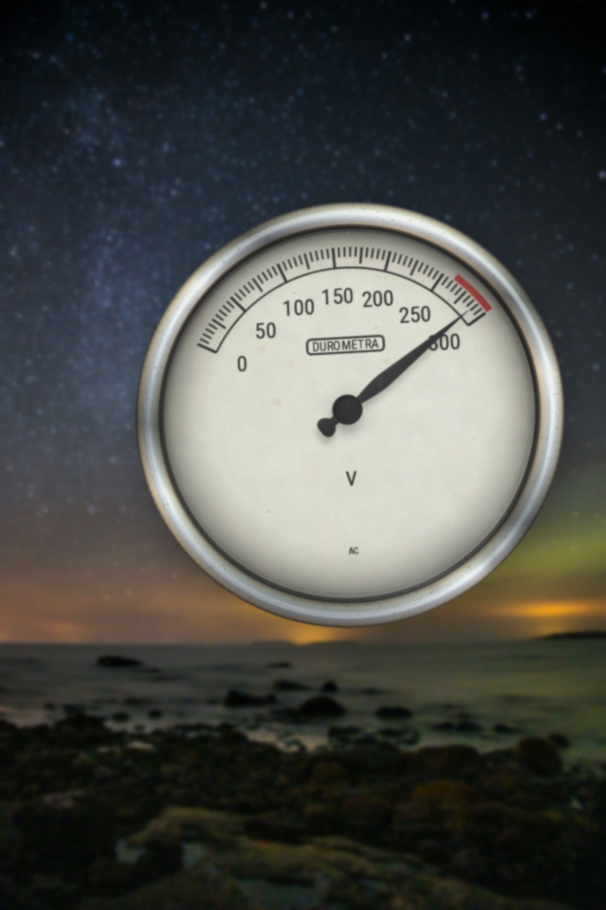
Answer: 290V
